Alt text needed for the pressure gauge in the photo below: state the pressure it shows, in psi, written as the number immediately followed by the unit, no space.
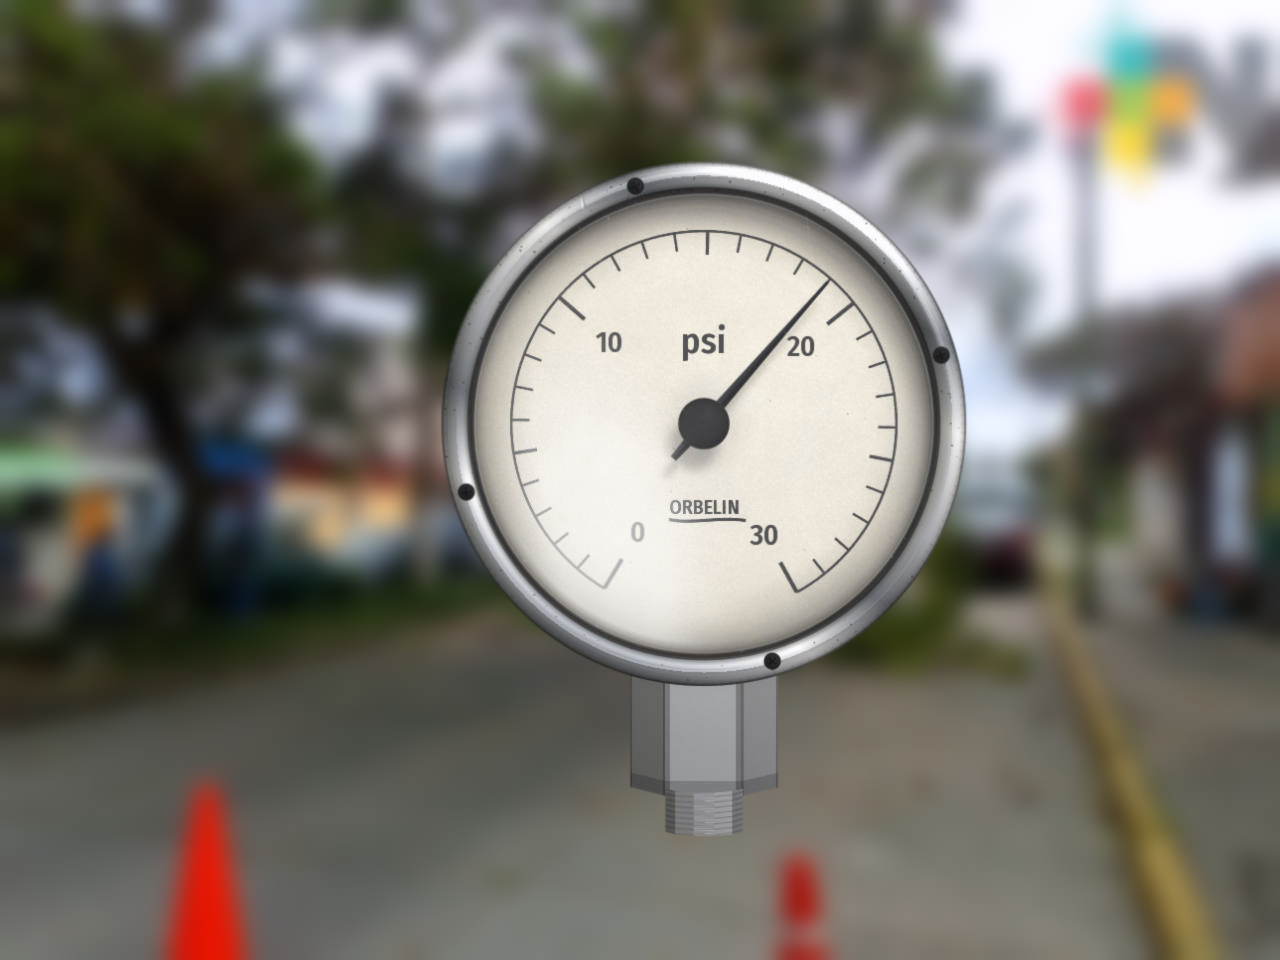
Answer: 19psi
